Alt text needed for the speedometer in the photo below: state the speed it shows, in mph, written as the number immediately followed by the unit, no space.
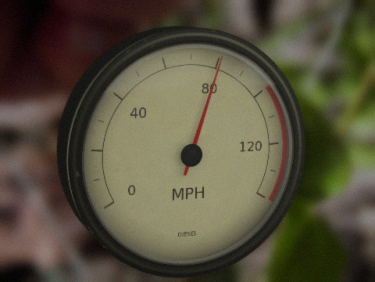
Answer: 80mph
